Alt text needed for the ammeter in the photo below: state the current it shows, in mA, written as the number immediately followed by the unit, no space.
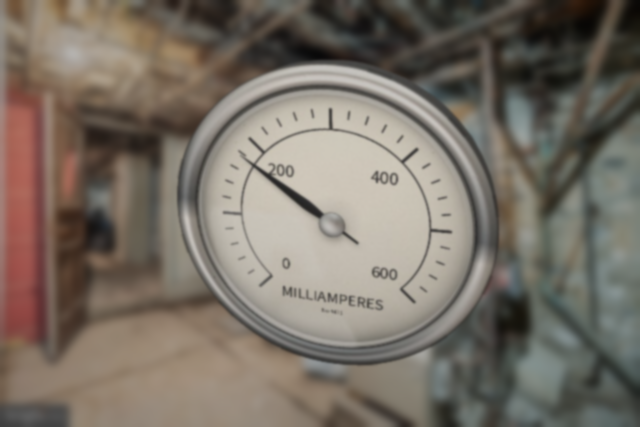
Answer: 180mA
